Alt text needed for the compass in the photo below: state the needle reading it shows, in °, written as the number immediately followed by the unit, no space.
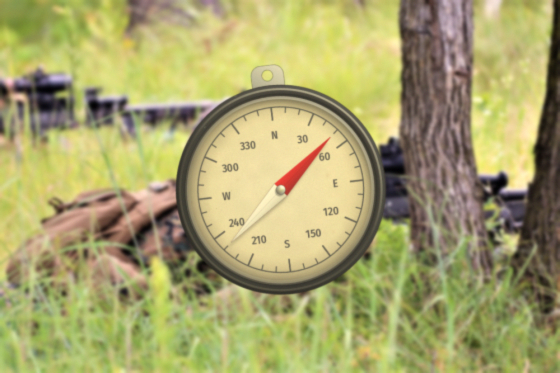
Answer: 50°
